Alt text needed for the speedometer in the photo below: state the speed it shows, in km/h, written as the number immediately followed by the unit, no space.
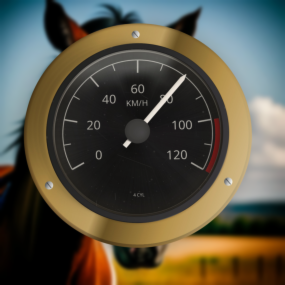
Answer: 80km/h
